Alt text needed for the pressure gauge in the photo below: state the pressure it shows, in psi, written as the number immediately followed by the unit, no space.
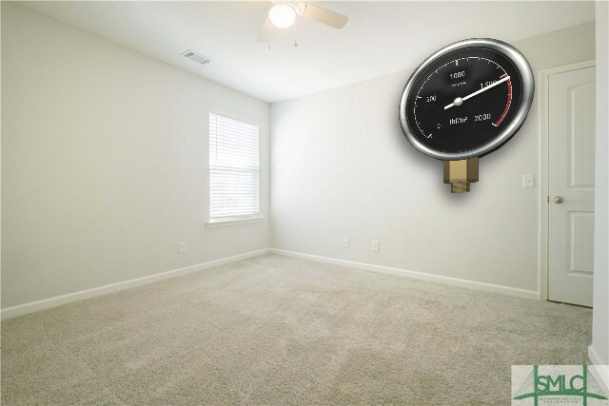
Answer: 1550psi
